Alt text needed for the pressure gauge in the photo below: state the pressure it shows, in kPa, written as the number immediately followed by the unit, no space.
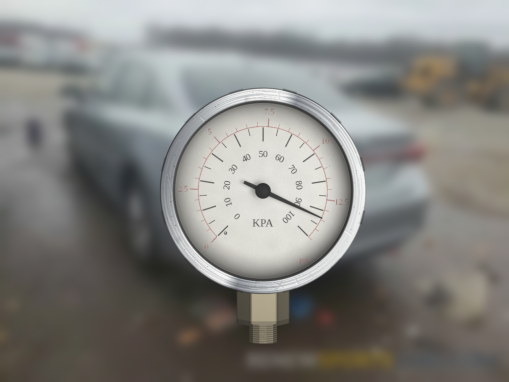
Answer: 92.5kPa
